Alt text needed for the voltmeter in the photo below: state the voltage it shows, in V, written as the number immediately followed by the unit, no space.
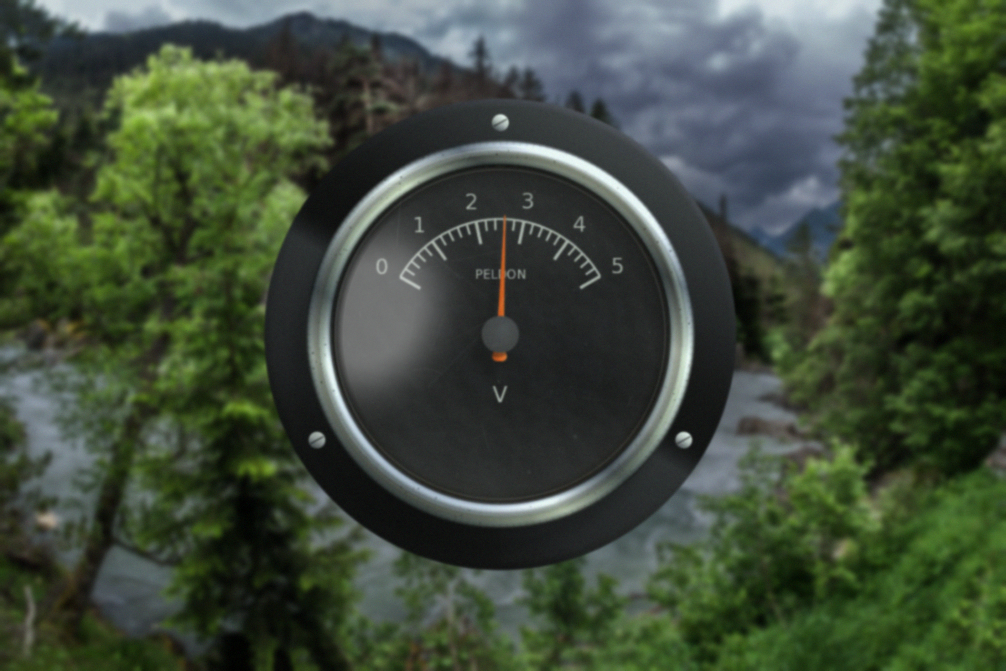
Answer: 2.6V
